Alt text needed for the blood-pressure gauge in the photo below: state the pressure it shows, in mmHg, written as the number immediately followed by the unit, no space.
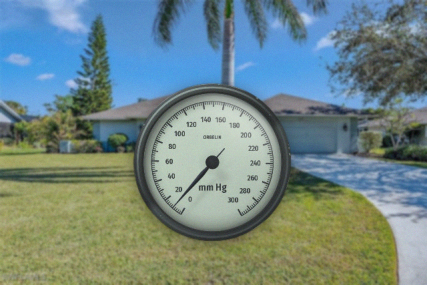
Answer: 10mmHg
